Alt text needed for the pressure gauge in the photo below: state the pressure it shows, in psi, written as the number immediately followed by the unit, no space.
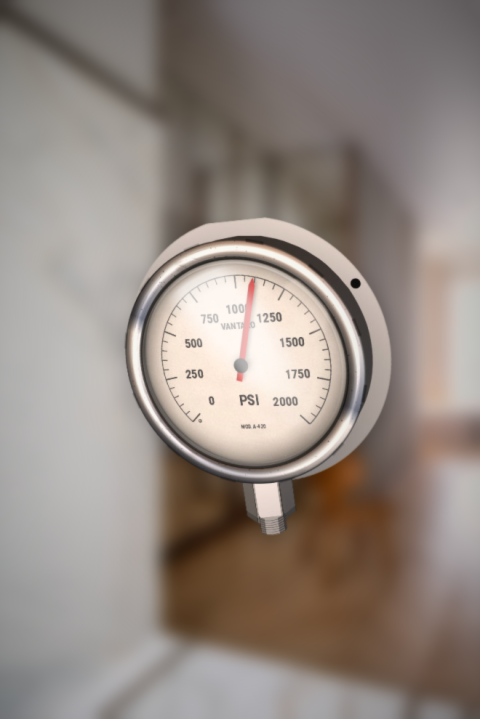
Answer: 1100psi
